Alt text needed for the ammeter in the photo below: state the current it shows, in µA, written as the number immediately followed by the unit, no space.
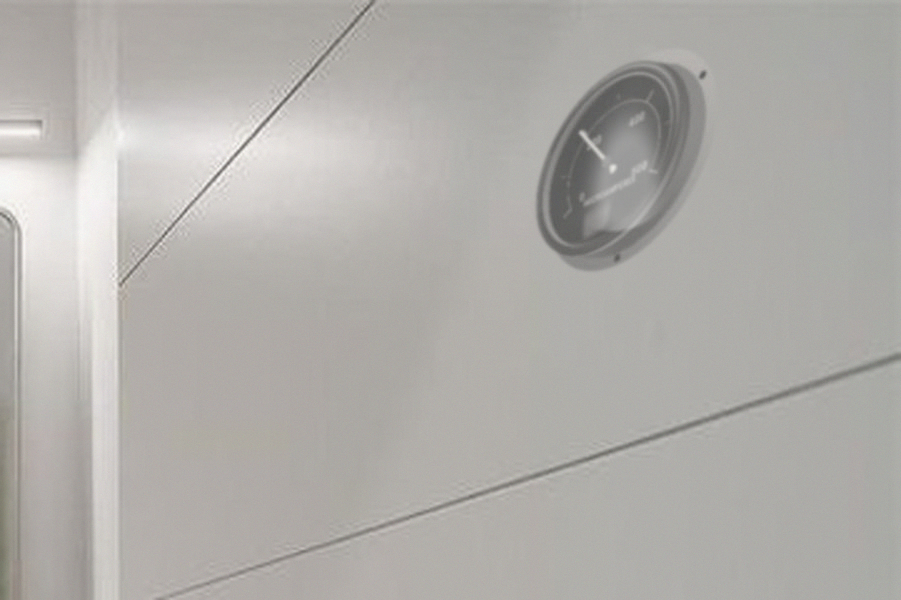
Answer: 200µA
